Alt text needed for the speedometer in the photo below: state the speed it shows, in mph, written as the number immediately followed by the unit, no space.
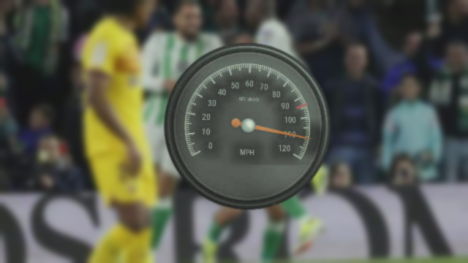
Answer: 110mph
